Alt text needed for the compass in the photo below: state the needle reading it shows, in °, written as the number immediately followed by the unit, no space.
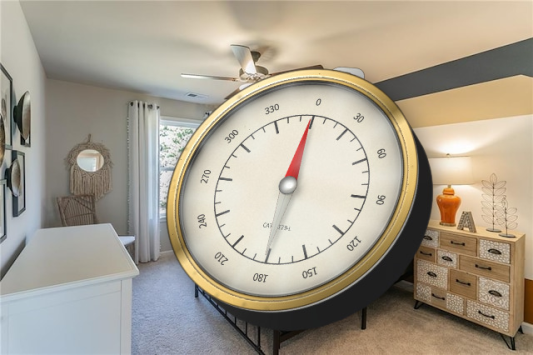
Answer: 0°
